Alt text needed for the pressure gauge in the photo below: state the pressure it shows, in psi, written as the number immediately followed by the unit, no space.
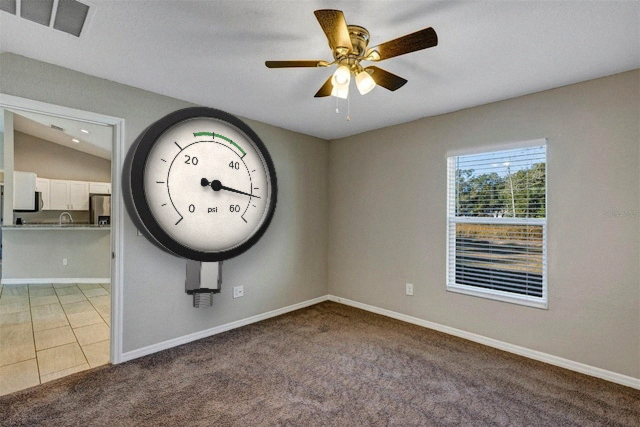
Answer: 52.5psi
